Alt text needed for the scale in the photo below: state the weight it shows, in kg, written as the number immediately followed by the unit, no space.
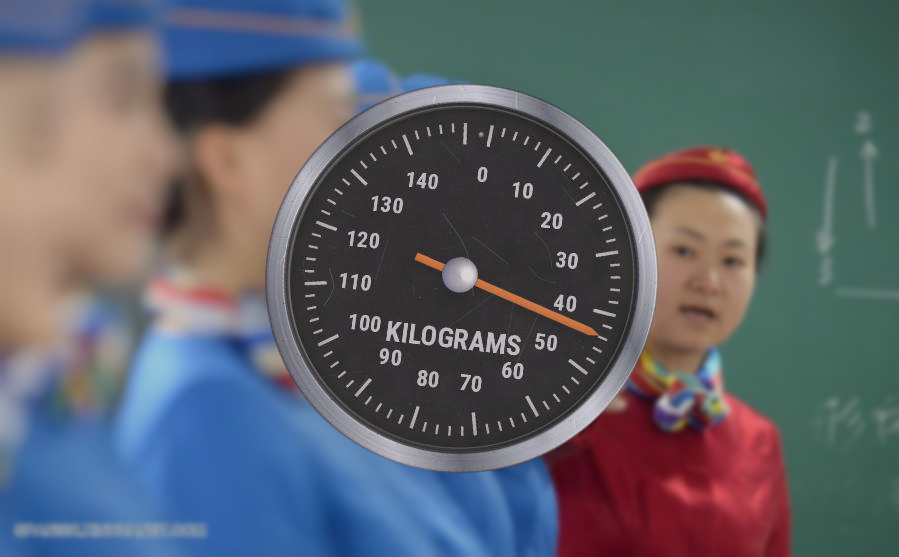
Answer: 44kg
